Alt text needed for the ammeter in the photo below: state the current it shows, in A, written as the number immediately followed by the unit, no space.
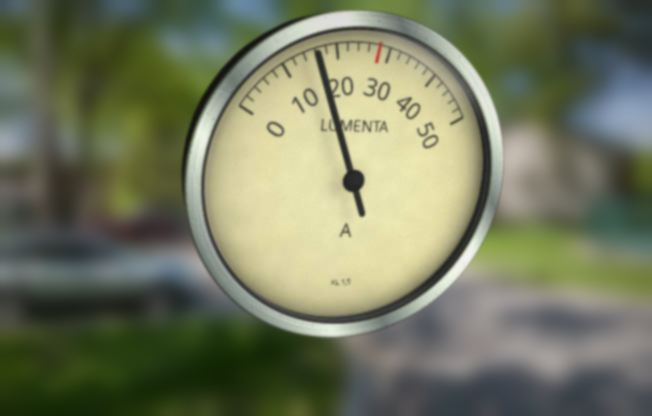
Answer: 16A
